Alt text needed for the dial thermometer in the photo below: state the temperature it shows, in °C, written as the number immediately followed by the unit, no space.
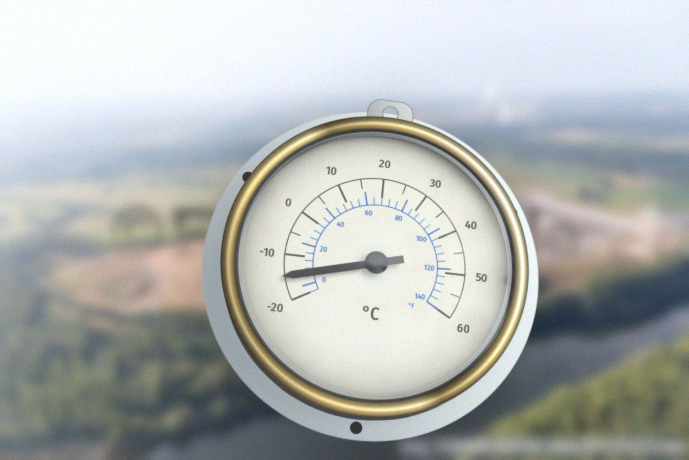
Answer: -15°C
